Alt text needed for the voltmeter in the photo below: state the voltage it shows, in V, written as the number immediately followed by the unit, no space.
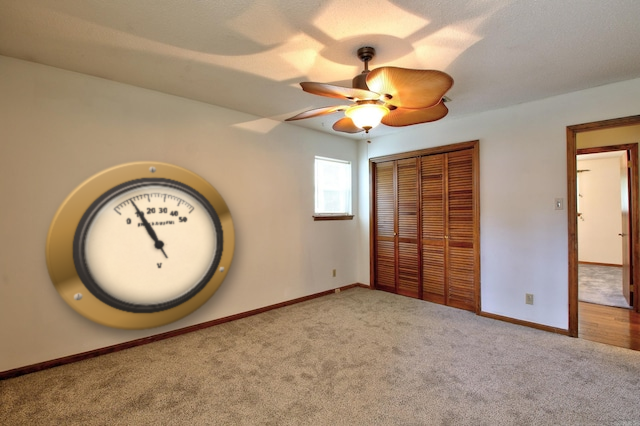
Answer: 10V
